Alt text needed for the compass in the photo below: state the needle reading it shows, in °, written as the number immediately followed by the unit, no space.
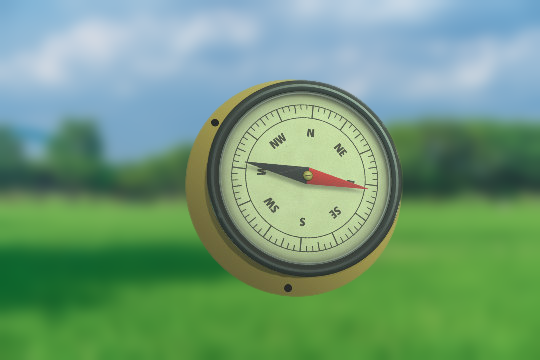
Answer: 95°
